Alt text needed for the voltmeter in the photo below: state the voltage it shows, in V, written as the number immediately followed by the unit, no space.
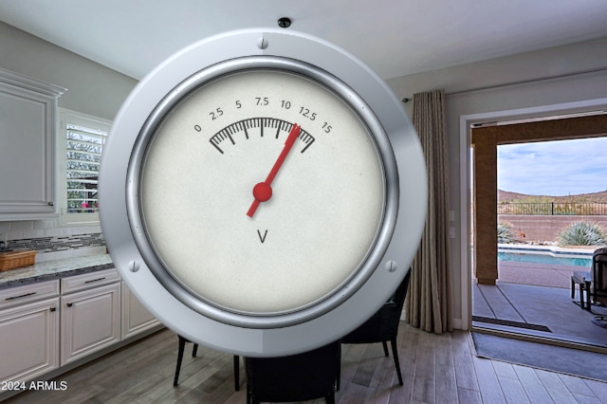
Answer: 12.5V
